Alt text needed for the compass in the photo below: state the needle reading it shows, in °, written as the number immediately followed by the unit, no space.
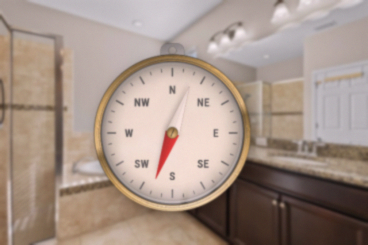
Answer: 200°
